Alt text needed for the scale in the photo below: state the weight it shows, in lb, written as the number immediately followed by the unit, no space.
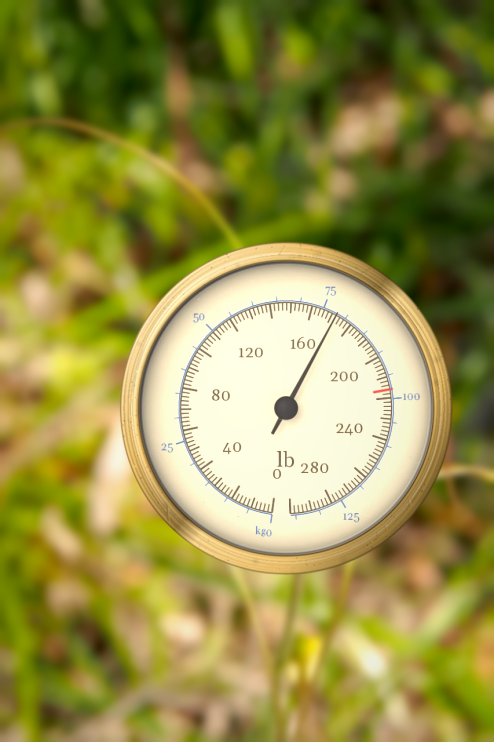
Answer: 172lb
